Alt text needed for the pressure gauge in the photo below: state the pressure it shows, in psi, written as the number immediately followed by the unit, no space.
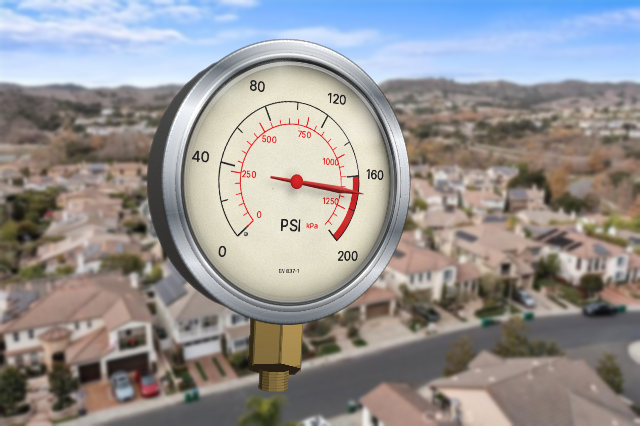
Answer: 170psi
